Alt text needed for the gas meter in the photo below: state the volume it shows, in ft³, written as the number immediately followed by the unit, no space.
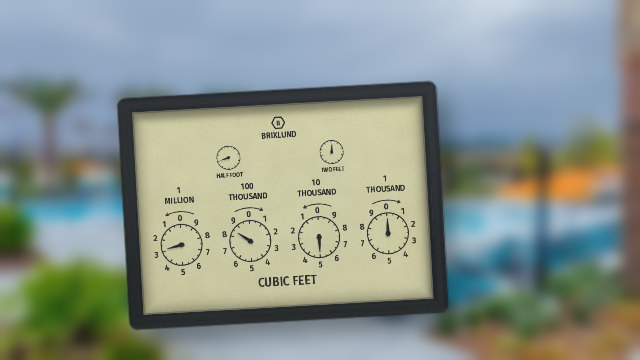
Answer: 285000ft³
